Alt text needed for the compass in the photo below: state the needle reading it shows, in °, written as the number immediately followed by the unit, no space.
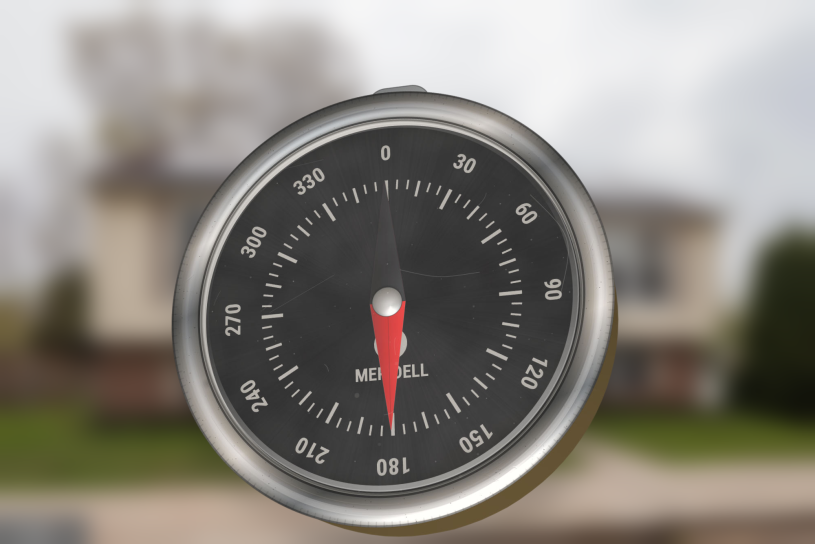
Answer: 180°
